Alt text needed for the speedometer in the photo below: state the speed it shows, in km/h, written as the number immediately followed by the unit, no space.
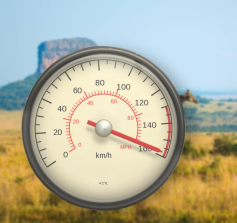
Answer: 157.5km/h
